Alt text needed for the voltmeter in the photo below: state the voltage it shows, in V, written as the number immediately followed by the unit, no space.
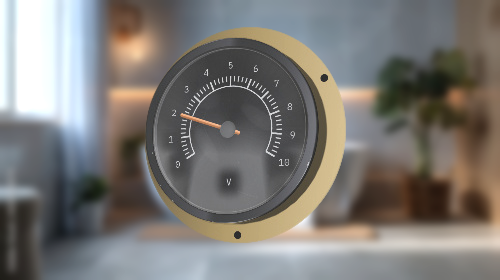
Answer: 2V
